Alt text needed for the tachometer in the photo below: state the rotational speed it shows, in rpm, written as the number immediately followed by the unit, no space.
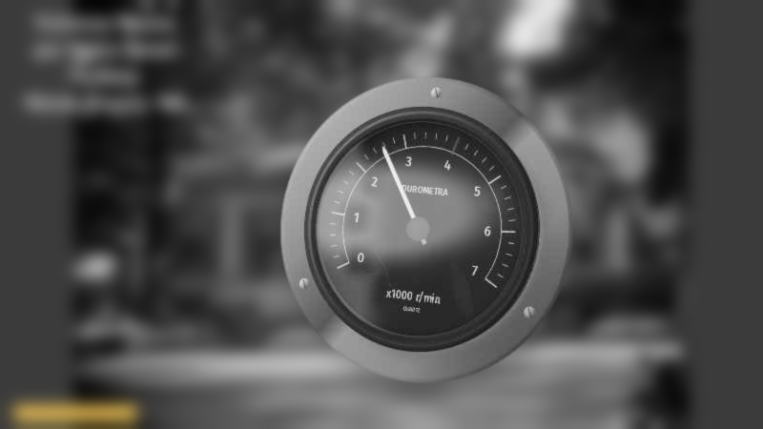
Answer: 2600rpm
